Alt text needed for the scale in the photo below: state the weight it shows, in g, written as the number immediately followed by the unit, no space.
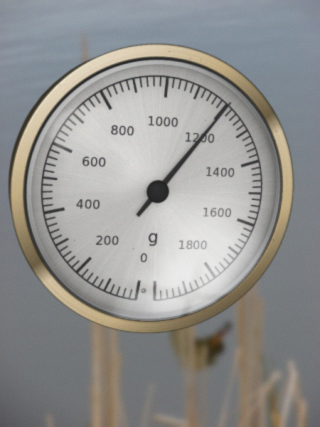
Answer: 1200g
